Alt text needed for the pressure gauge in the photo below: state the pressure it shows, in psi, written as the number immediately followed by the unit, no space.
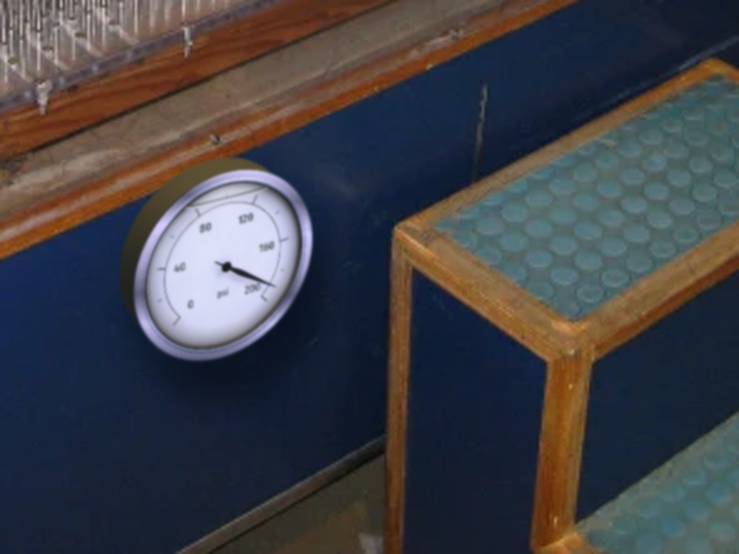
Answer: 190psi
